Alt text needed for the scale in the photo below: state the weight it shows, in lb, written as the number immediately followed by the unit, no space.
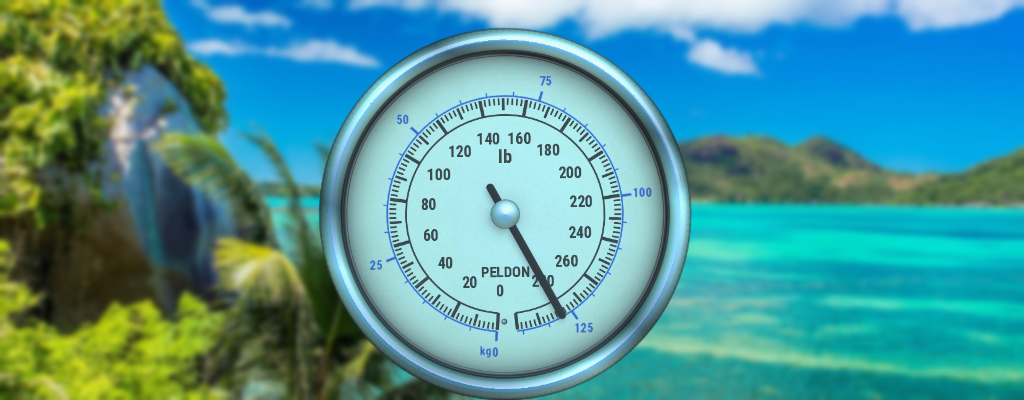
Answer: 280lb
